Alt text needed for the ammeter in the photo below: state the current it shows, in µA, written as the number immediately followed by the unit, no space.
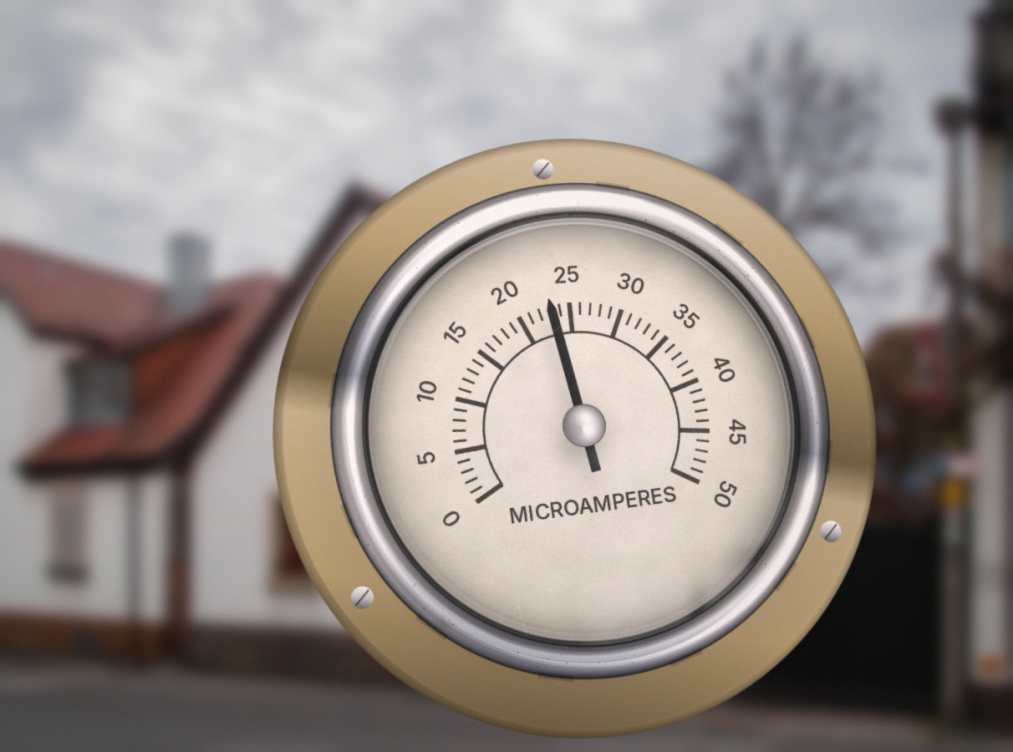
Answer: 23µA
